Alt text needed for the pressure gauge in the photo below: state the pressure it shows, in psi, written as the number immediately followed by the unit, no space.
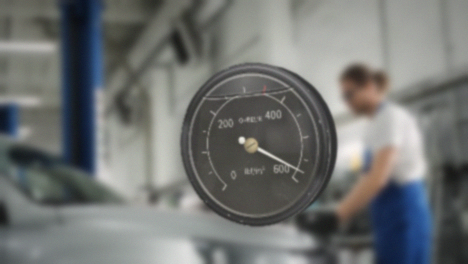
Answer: 575psi
